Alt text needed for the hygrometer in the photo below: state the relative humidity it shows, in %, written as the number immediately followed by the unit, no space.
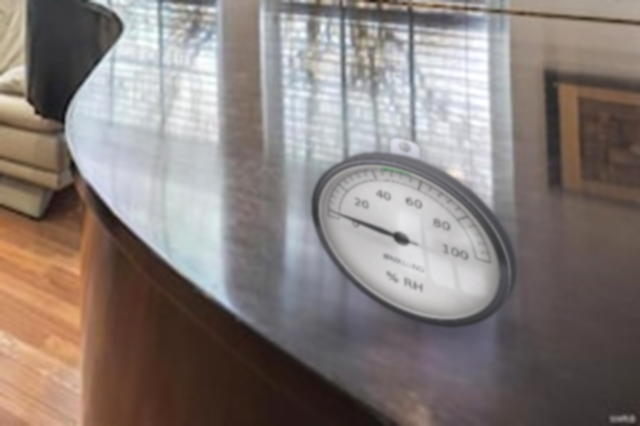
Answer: 4%
